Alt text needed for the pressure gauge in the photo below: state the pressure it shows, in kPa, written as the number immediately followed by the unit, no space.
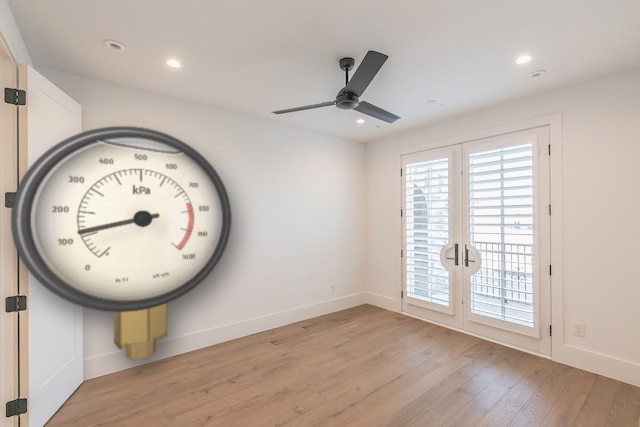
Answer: 120kPa
